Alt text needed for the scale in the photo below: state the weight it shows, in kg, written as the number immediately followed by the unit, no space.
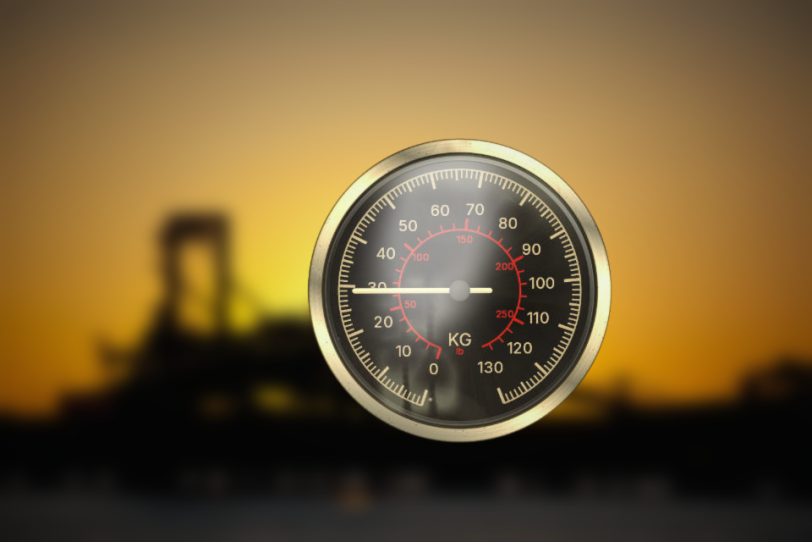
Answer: 29kg
